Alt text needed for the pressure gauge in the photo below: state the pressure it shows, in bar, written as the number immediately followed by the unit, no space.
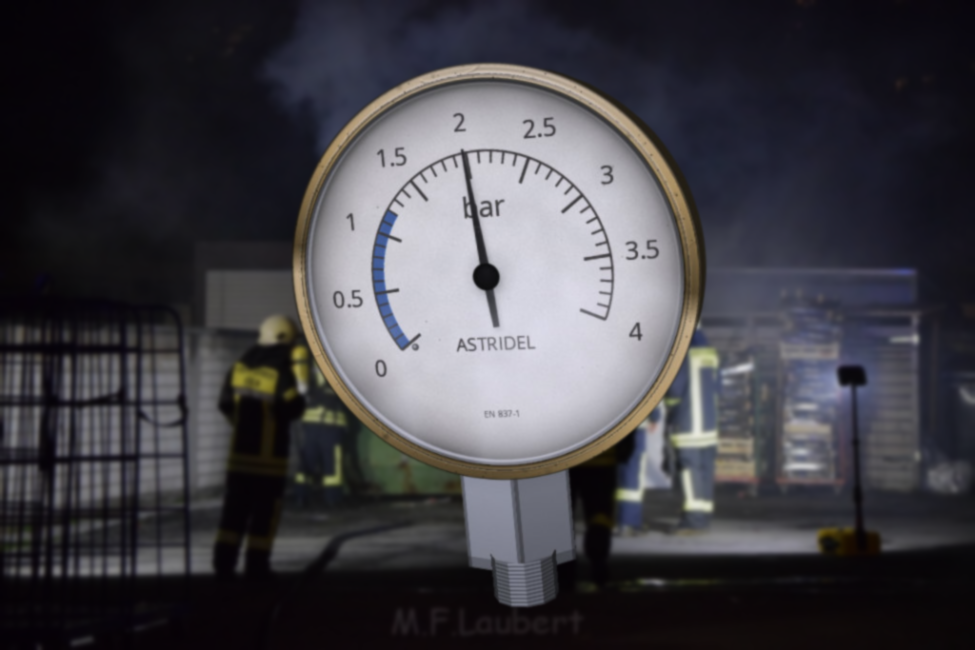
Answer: 2bar
